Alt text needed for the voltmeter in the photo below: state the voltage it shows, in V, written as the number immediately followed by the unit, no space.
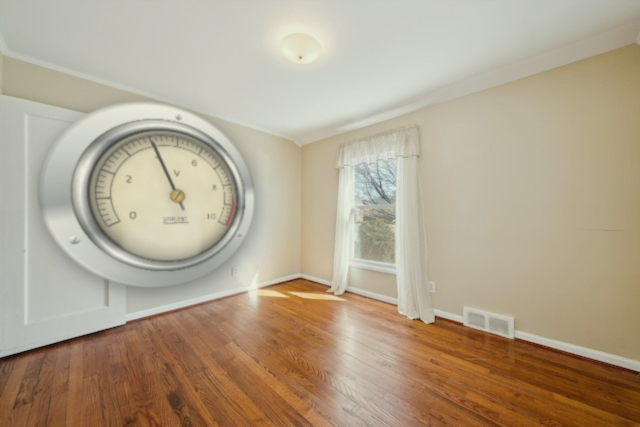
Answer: 4V
